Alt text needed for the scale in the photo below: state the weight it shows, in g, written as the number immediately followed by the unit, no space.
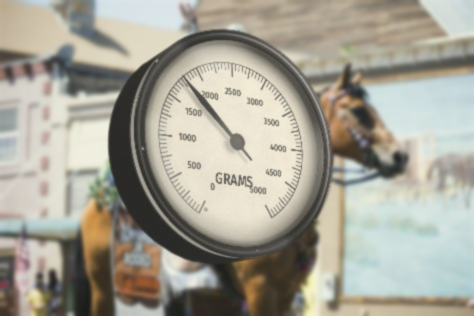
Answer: 1750g
